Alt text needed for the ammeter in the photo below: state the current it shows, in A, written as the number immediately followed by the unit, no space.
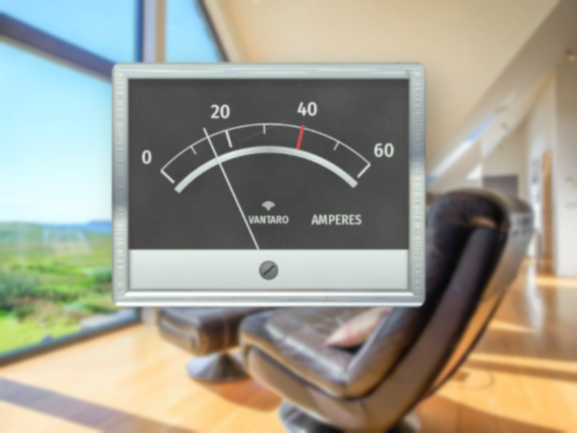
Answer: 15A
